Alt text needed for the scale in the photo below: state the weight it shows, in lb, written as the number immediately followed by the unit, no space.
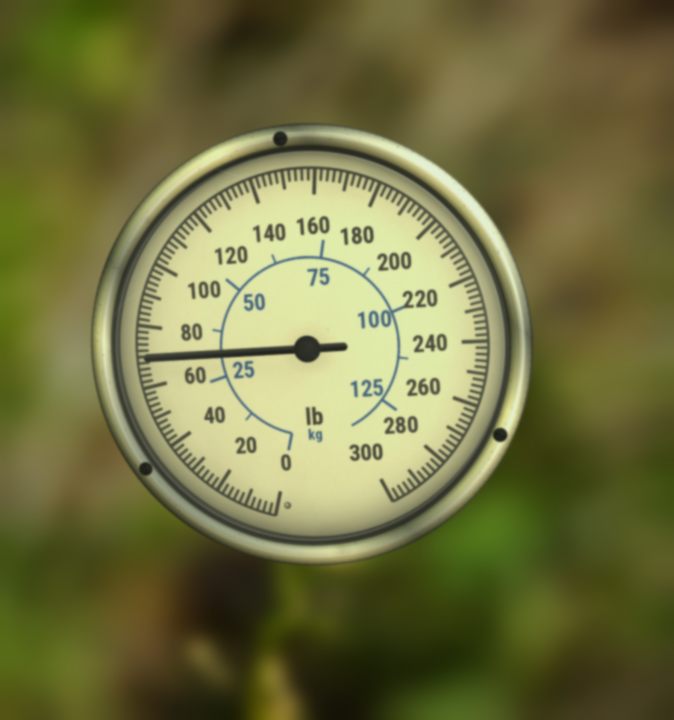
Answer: 70lb
